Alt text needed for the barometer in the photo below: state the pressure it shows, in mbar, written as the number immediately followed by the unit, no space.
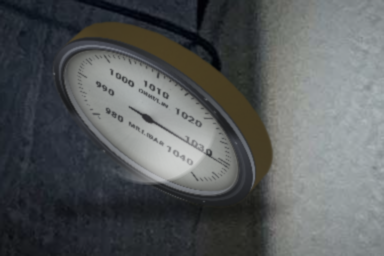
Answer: 1030mbar
